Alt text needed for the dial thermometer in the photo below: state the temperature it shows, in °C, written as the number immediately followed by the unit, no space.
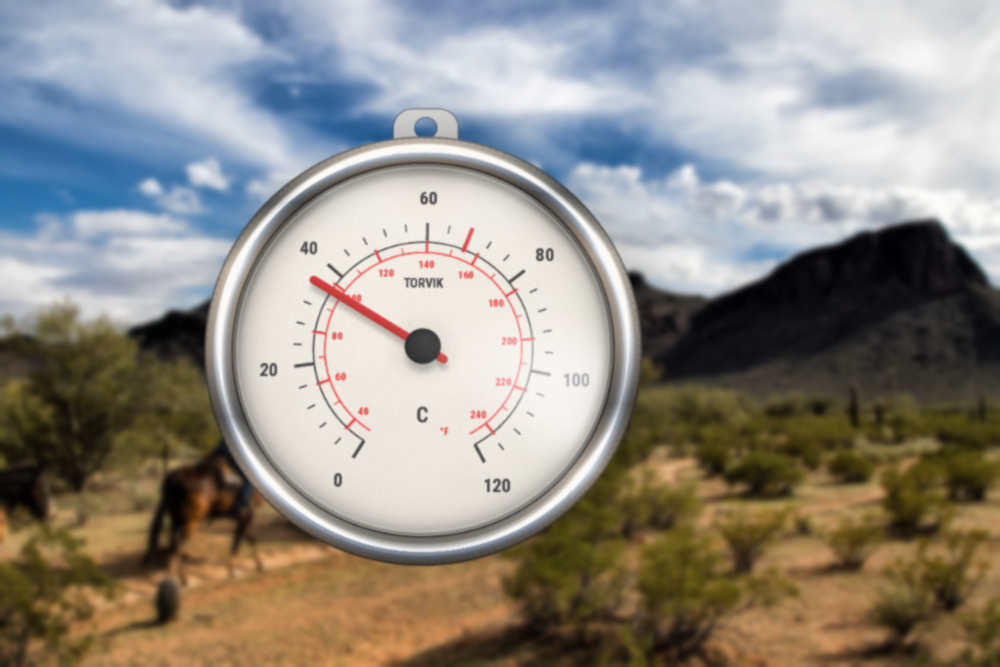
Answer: 36°C
